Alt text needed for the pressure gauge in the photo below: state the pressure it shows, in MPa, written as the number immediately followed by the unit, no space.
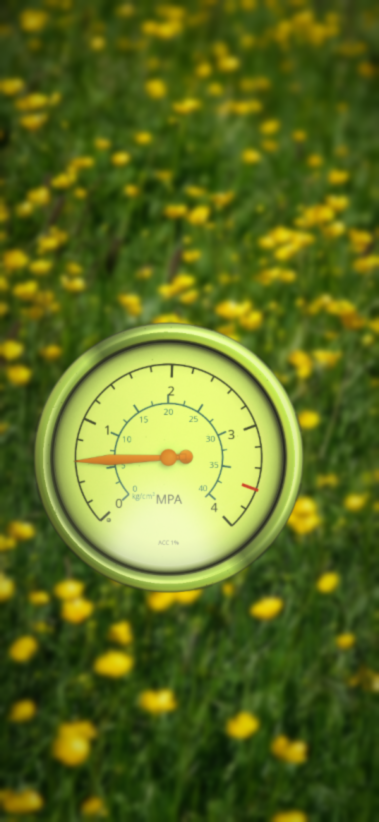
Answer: 0.6MPa
